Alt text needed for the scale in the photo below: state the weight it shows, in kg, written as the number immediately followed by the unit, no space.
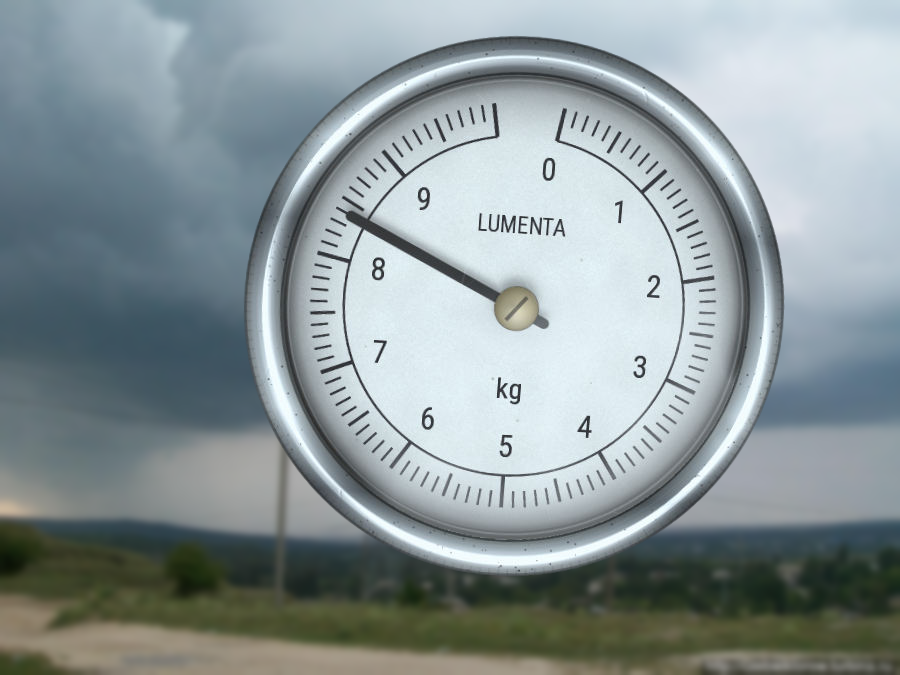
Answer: 8.4kg
